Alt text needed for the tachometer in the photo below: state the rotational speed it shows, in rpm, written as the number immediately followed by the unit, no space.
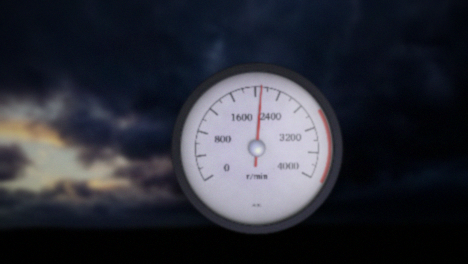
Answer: 2100rpm
